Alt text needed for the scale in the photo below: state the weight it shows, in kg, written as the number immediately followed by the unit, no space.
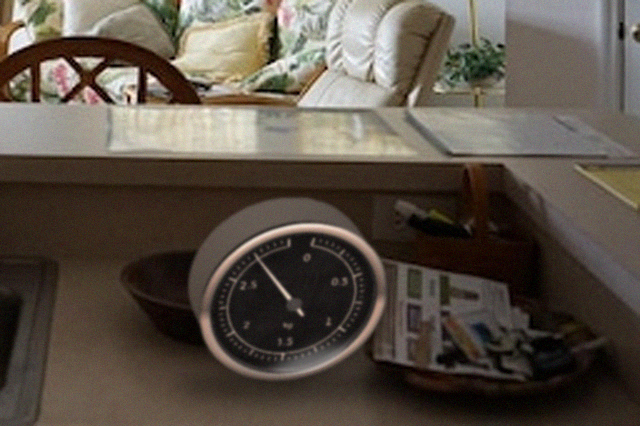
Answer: 2.75kg
